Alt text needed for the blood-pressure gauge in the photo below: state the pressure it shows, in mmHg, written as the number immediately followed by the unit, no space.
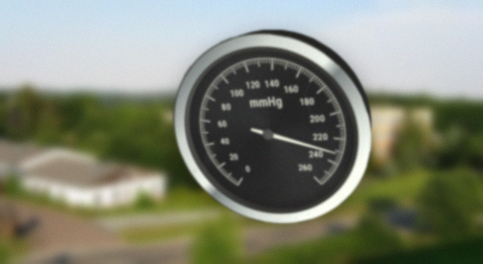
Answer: 230mmHg
